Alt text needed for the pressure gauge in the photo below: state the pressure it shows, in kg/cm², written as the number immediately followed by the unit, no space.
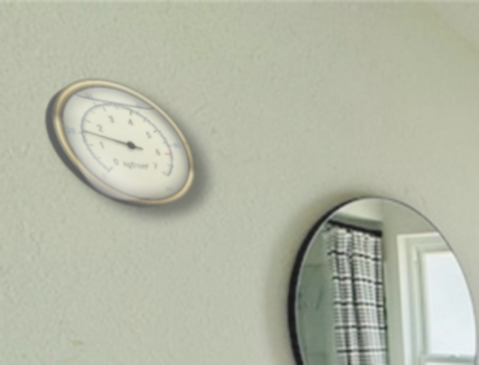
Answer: 1.5kg/cm²
